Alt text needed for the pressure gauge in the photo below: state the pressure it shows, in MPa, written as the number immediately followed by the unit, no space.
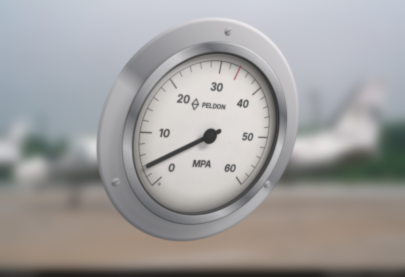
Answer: 4MPa
